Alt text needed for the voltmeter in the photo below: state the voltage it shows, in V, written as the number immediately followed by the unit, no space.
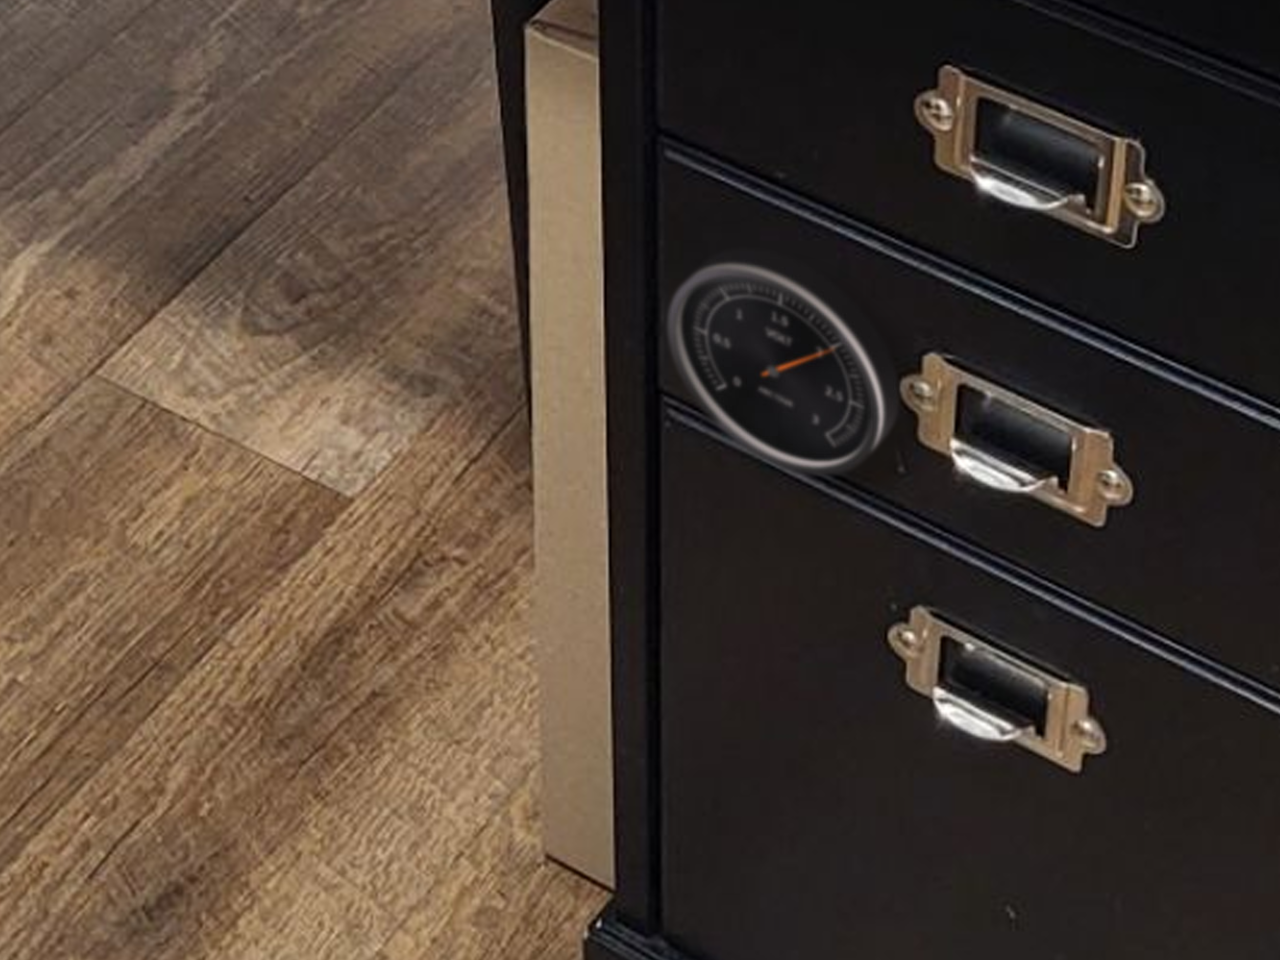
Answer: 2V
